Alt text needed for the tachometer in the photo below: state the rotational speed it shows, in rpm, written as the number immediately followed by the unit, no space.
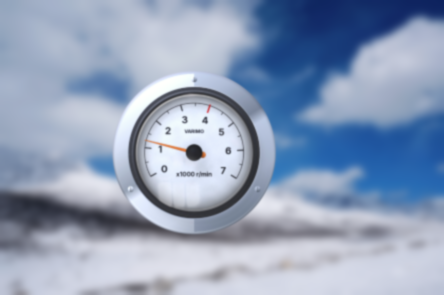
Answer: 1250rpm
